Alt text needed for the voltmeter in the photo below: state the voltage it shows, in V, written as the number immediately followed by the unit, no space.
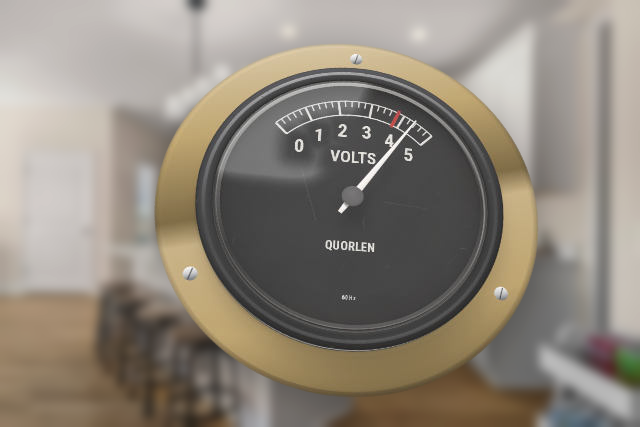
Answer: 4.4V
